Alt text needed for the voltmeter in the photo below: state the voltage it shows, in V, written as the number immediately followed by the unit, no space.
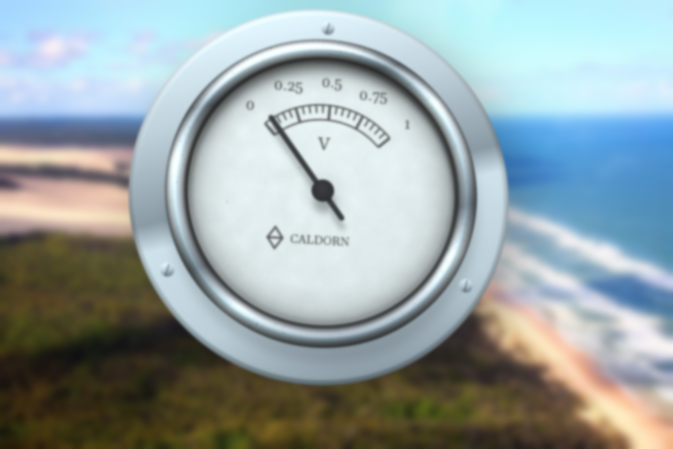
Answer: 0.05V
